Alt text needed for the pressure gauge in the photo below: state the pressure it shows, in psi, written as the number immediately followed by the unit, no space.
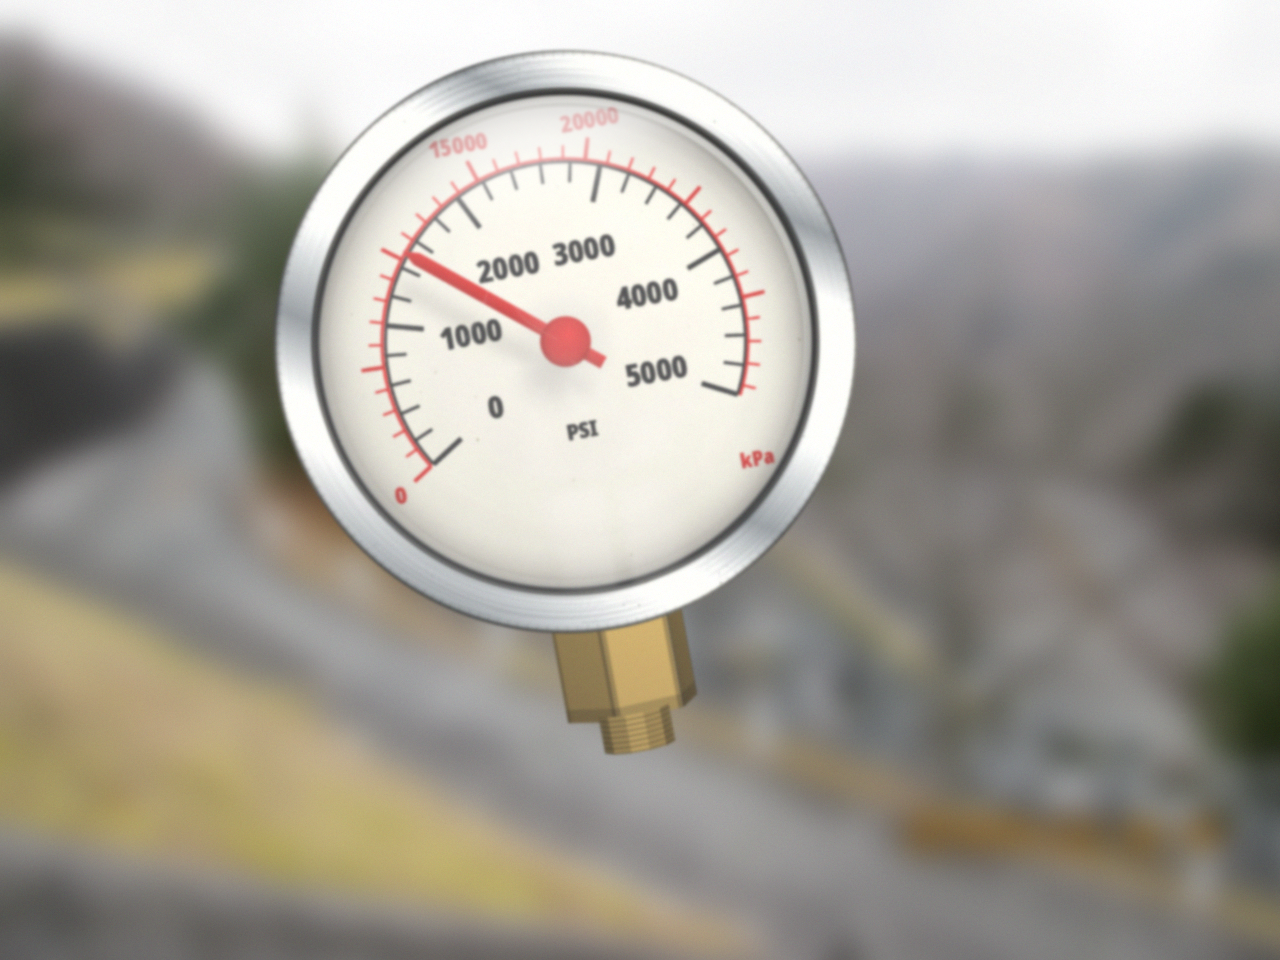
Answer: 1500psi
